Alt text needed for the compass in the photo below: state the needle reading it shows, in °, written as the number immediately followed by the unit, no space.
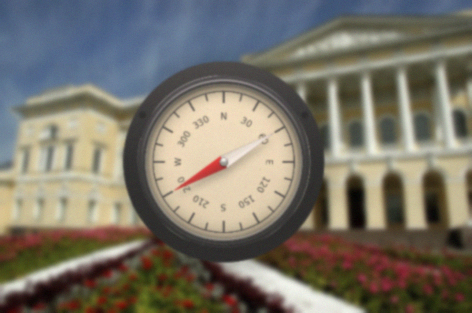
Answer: 240°
